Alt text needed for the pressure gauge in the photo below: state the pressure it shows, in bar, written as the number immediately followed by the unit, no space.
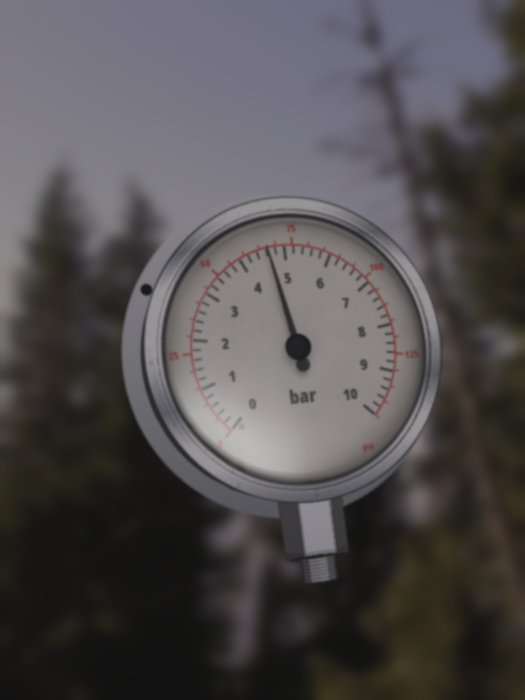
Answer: 4.6bar
